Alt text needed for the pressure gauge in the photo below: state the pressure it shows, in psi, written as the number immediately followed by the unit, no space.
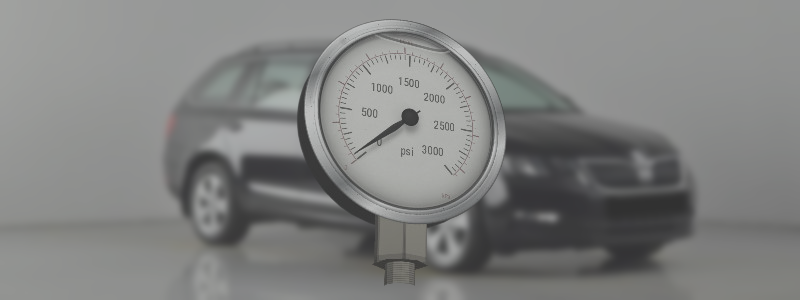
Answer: 50psi
